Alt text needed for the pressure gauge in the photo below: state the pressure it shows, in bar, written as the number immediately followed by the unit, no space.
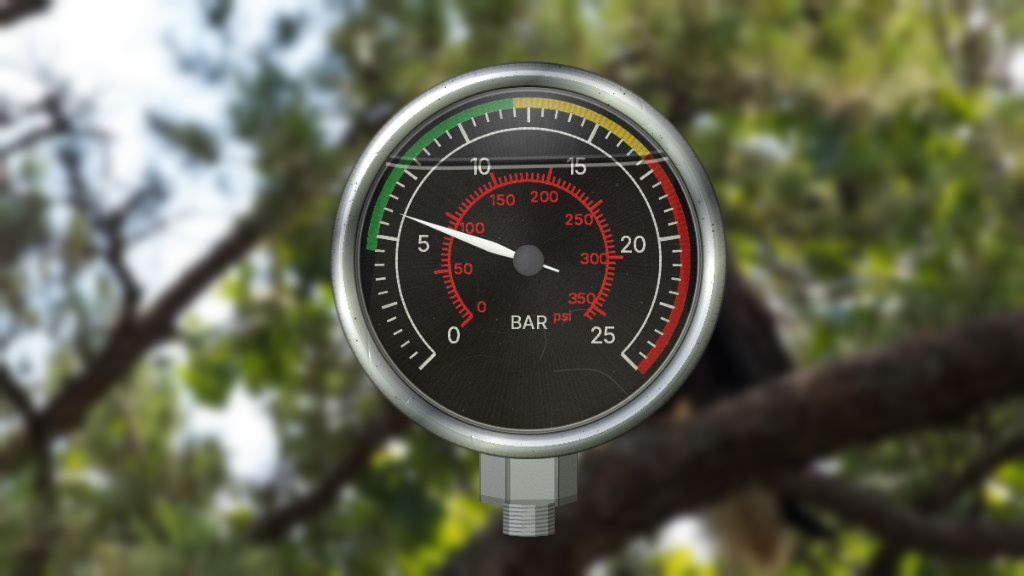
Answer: 6bar
